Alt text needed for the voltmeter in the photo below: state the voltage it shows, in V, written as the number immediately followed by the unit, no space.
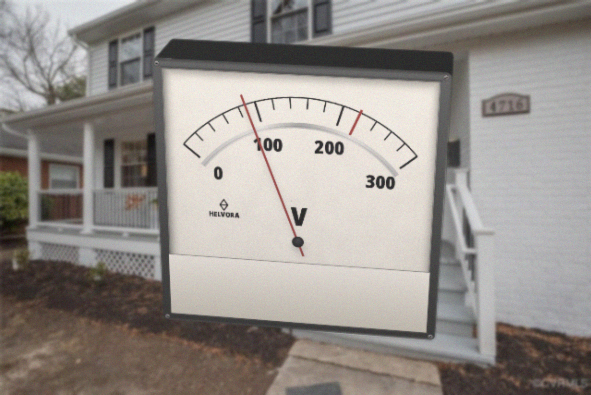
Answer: 90V
